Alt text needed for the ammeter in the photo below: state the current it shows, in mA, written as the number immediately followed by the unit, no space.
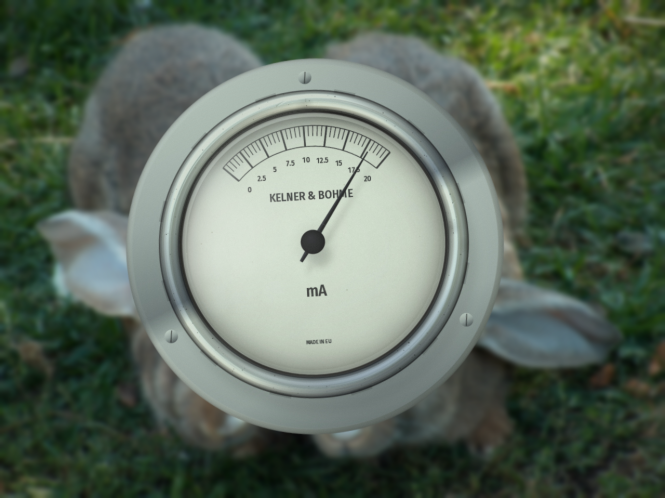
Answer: 18mA
